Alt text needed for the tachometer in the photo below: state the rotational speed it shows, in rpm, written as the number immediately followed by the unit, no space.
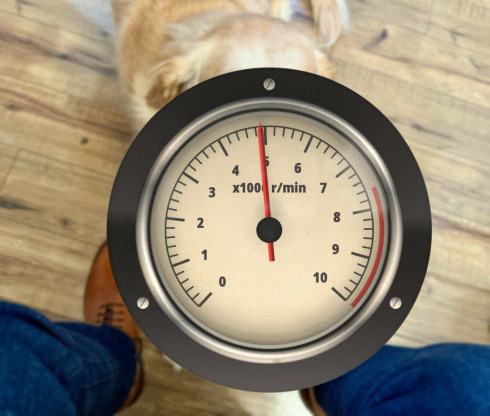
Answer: 4900rpm
